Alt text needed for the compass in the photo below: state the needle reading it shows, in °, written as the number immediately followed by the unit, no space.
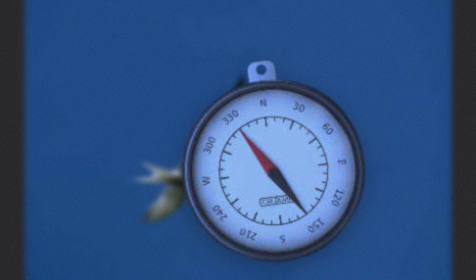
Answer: 330°
